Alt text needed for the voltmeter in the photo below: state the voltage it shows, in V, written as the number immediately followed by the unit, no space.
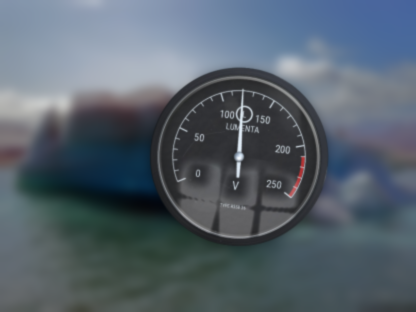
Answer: 120V
